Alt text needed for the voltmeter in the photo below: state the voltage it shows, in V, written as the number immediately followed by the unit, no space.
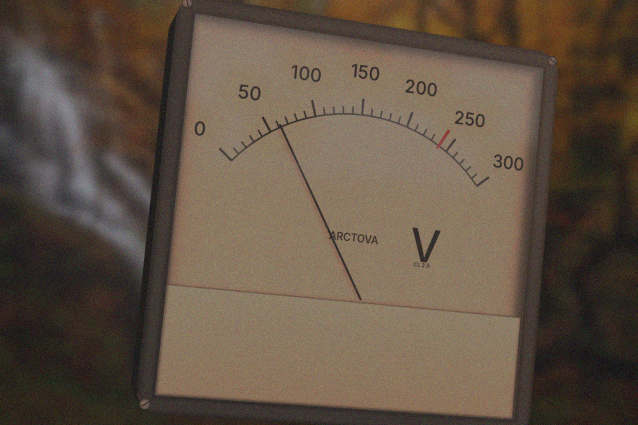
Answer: 60V
